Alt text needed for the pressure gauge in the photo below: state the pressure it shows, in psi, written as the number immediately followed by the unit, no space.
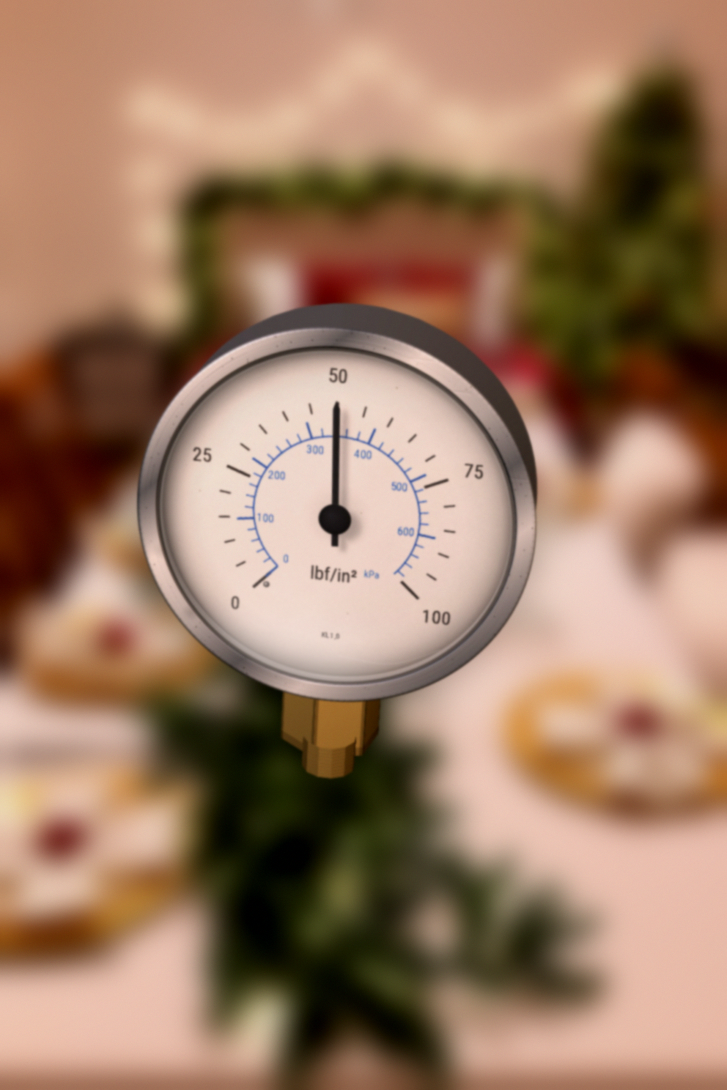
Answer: 50psi
